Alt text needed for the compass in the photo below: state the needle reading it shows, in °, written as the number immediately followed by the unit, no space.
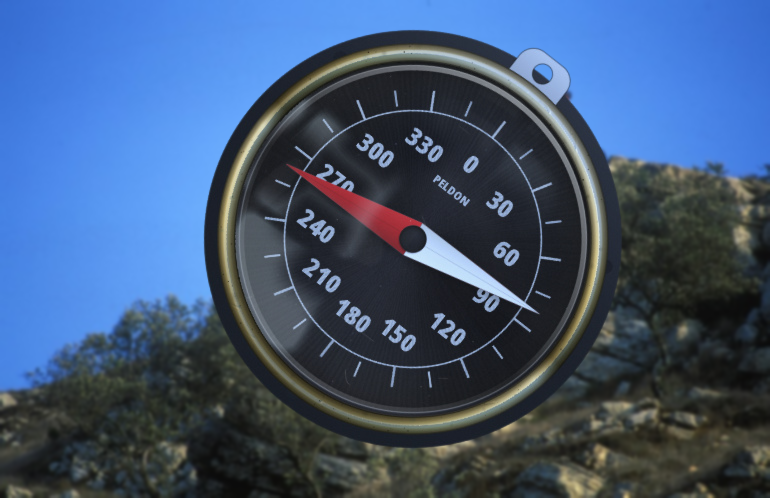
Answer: 262.5°
